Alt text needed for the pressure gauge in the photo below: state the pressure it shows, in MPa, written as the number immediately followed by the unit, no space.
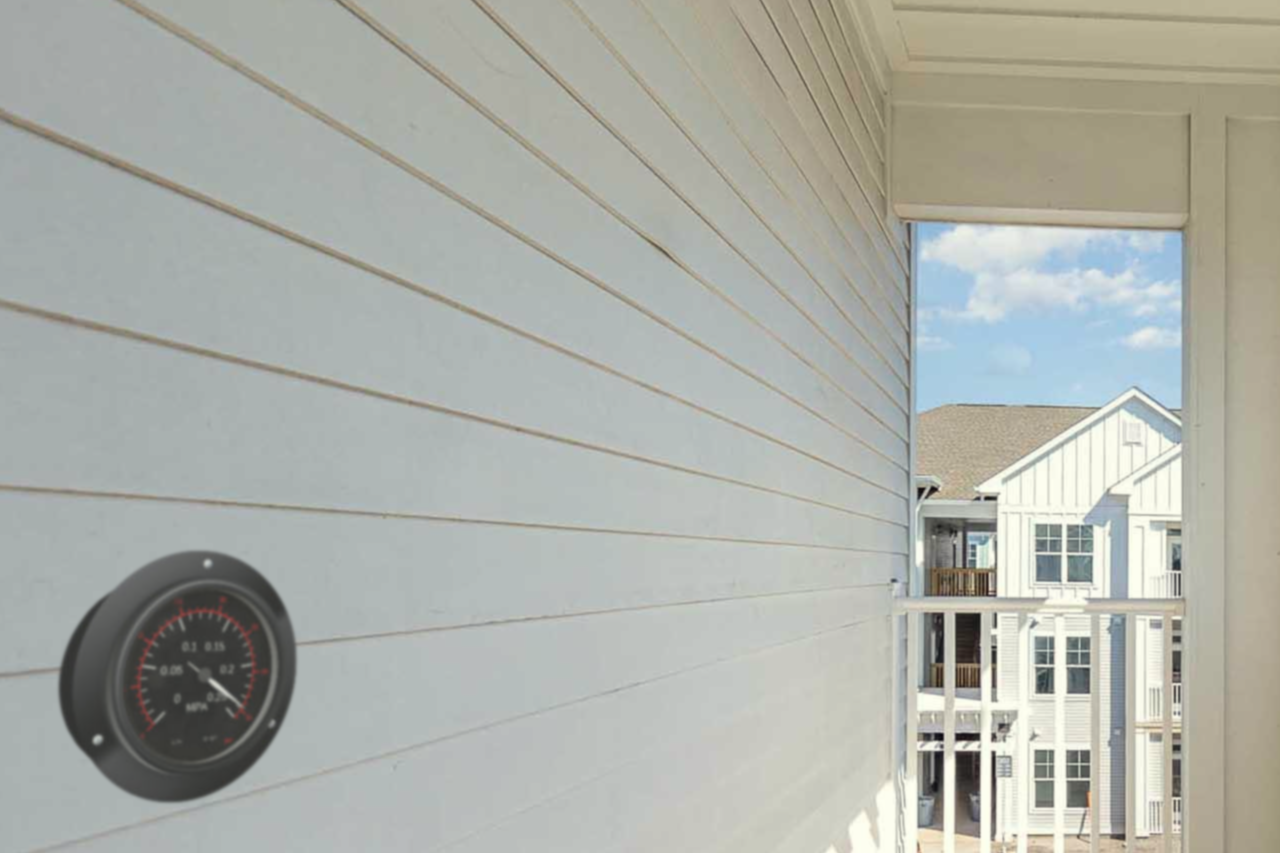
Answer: 0.24MPa
